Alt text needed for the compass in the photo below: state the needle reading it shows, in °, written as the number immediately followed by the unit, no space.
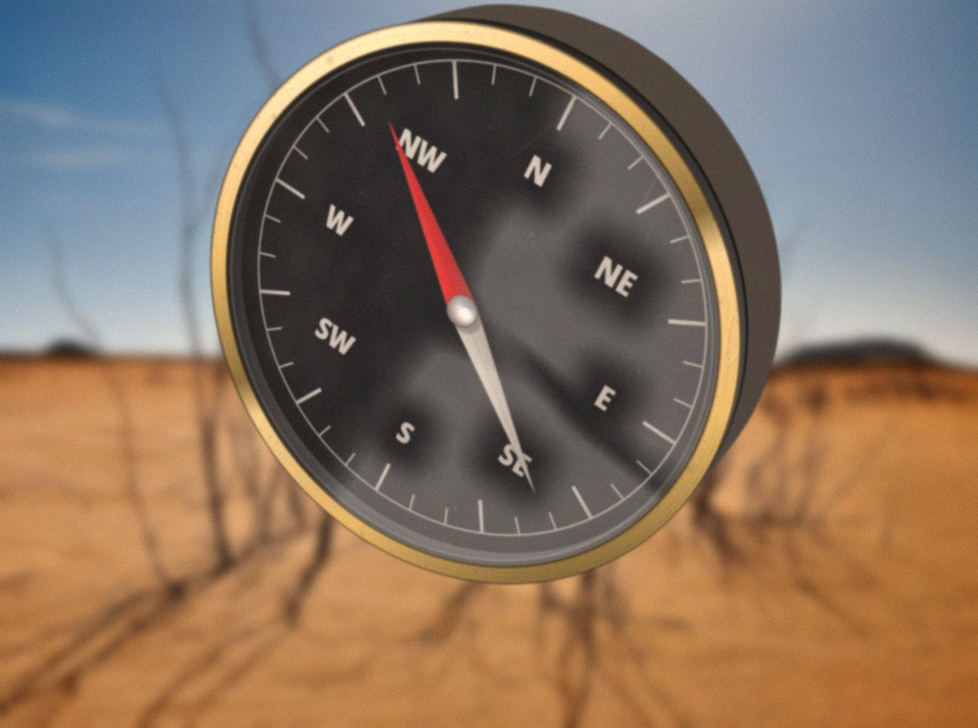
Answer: 310°
